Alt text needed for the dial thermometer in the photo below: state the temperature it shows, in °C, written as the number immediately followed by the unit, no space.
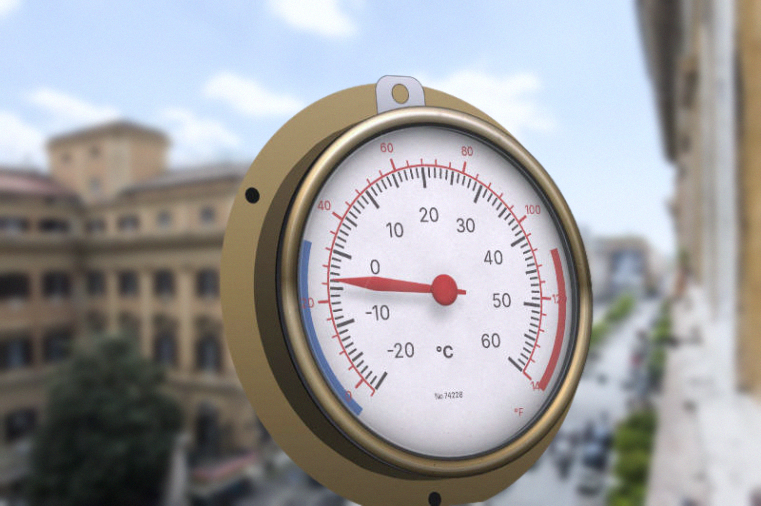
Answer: -4°C
